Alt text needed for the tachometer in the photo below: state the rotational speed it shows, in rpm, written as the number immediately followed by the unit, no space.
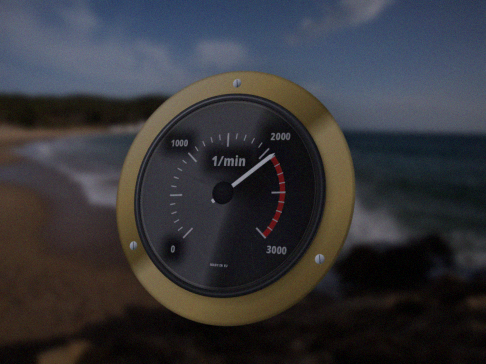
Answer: 2100rpm
